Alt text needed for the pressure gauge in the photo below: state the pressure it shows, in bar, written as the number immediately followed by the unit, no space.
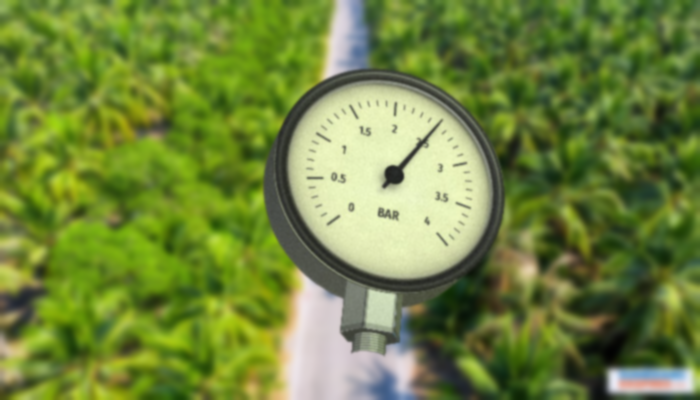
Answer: 2.5bar
